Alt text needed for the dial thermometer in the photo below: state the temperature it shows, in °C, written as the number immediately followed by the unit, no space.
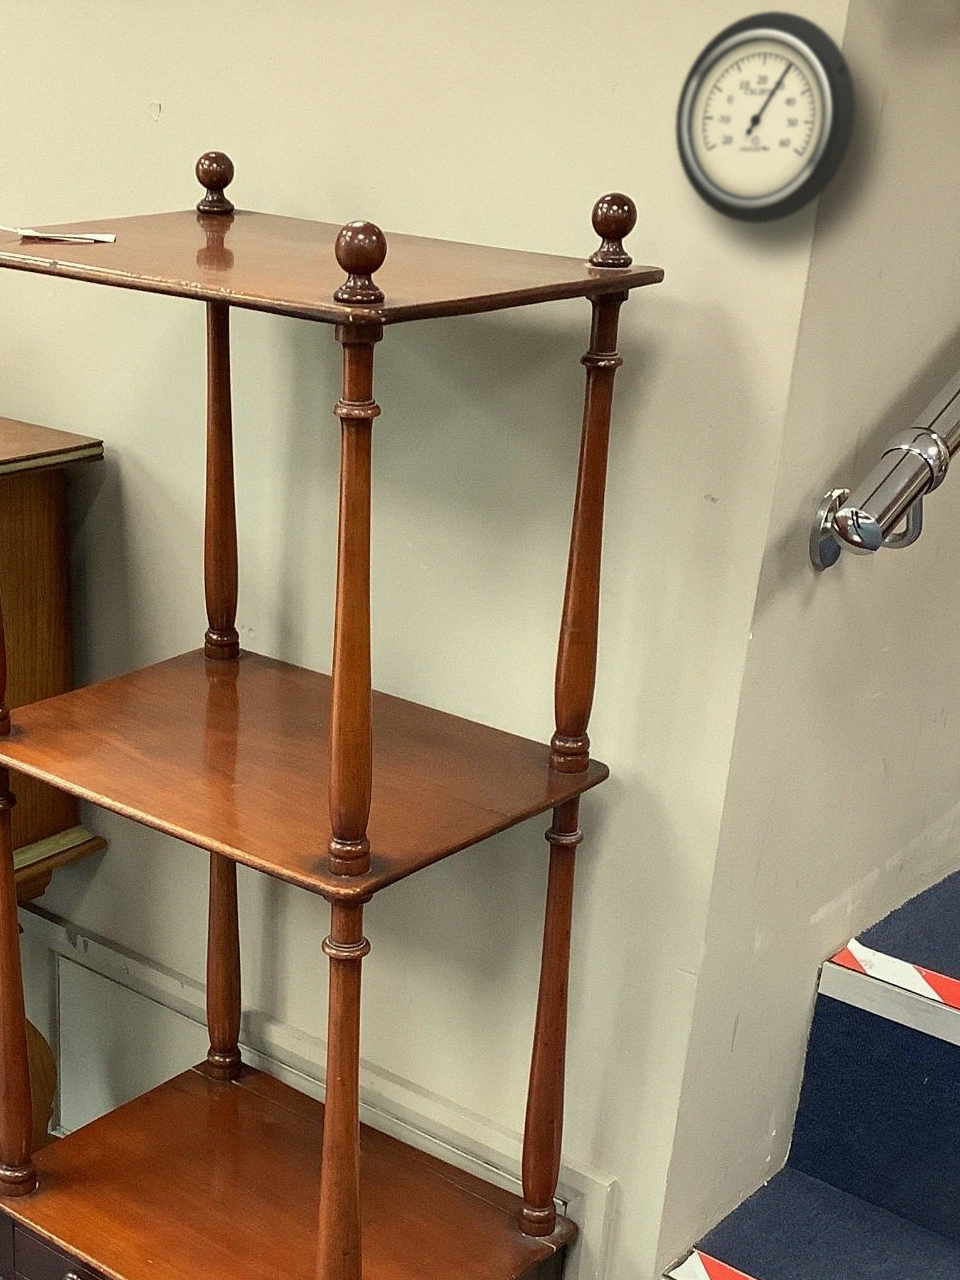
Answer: 30°C
